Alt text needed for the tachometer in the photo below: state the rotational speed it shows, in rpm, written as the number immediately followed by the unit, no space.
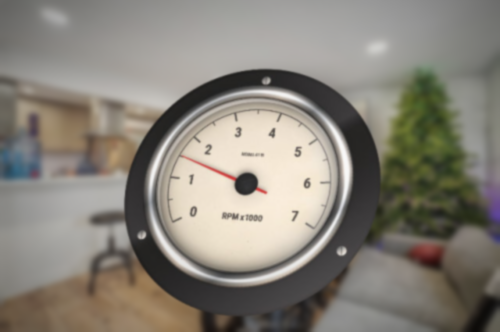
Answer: 1500rpm
